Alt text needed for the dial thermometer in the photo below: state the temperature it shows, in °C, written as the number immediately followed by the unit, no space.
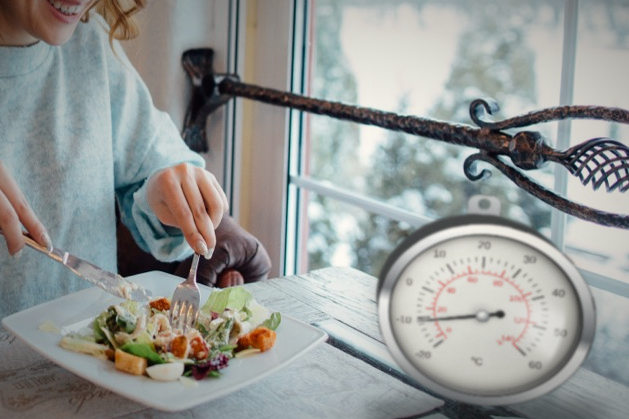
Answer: -10°C
